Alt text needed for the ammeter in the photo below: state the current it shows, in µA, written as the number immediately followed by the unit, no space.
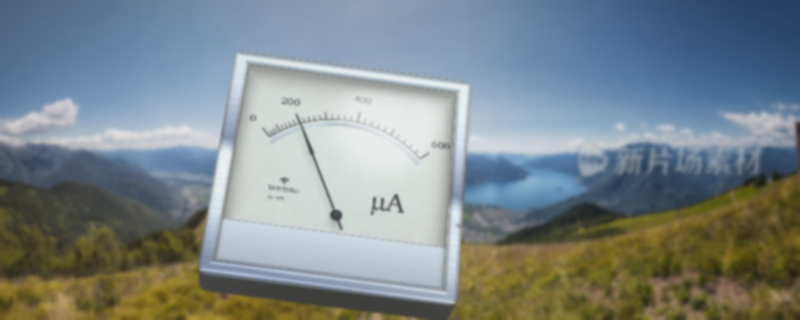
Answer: 200µA
